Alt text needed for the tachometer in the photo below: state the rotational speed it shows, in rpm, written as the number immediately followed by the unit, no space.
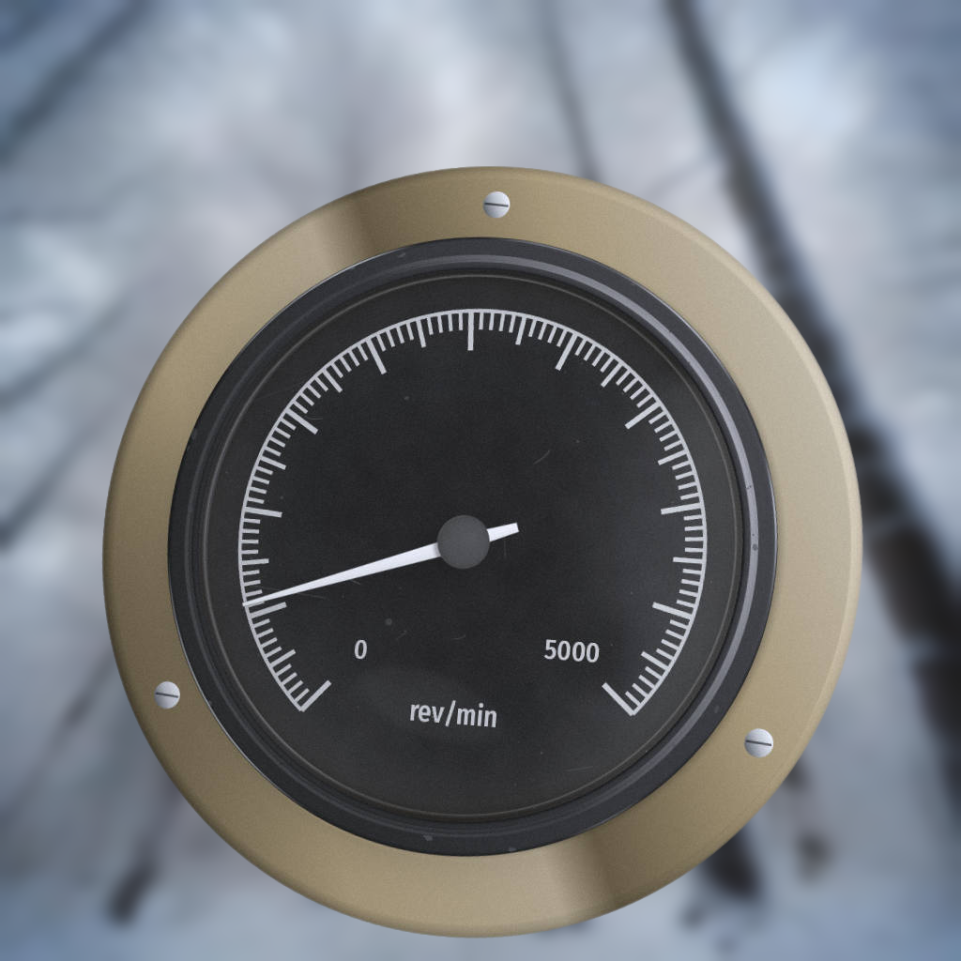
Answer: 550rpm
